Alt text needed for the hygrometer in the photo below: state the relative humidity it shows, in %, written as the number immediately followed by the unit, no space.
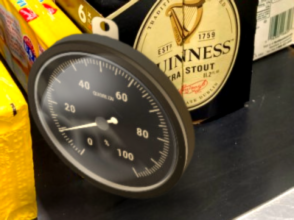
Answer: 10%
